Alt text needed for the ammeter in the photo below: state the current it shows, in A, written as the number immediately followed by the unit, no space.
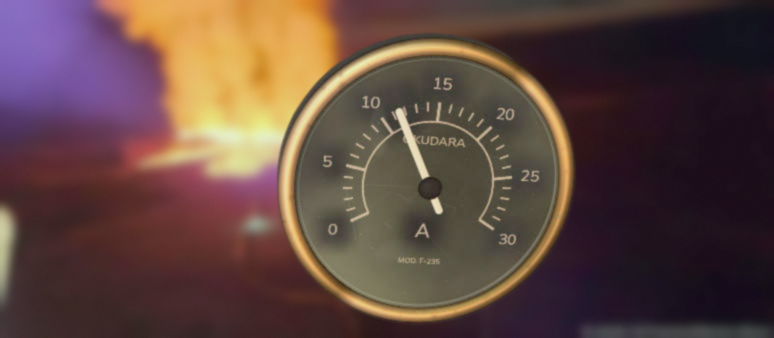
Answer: 11.5A
